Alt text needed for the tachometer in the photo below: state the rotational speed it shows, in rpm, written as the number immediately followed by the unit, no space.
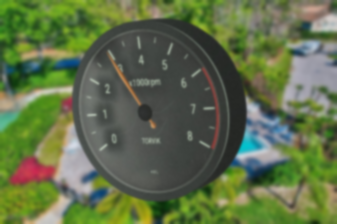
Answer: 3000rpm
